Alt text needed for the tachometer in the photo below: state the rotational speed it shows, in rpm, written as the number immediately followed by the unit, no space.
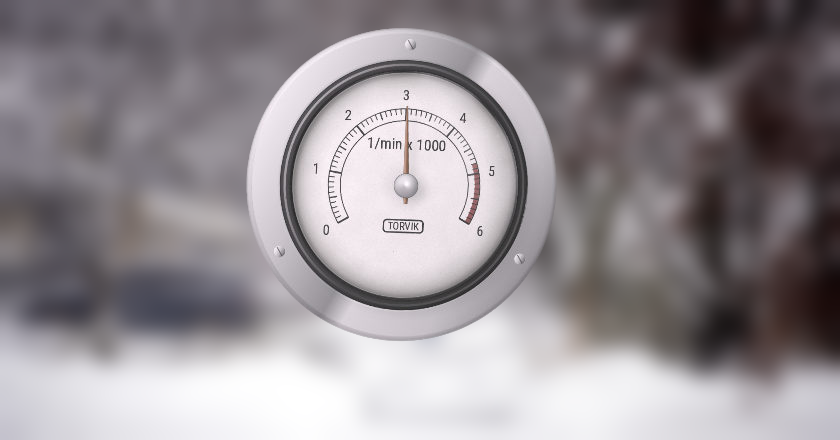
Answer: 3000rpm
